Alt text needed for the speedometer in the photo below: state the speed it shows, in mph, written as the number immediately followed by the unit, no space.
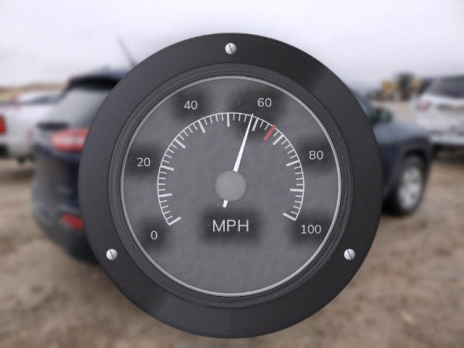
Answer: 58mph
